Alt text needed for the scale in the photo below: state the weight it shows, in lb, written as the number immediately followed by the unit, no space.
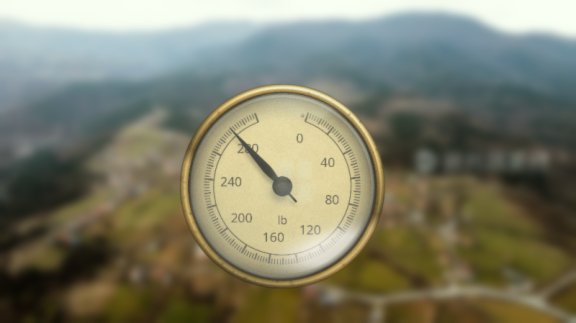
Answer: 280lb
